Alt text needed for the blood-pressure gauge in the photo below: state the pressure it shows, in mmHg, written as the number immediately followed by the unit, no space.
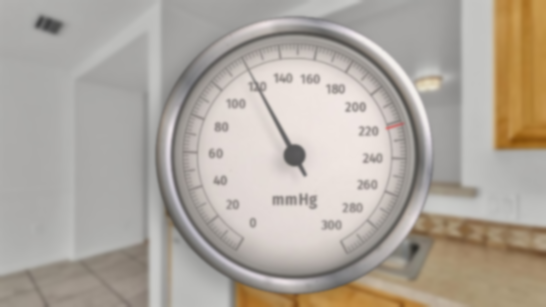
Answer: 120mmHg
